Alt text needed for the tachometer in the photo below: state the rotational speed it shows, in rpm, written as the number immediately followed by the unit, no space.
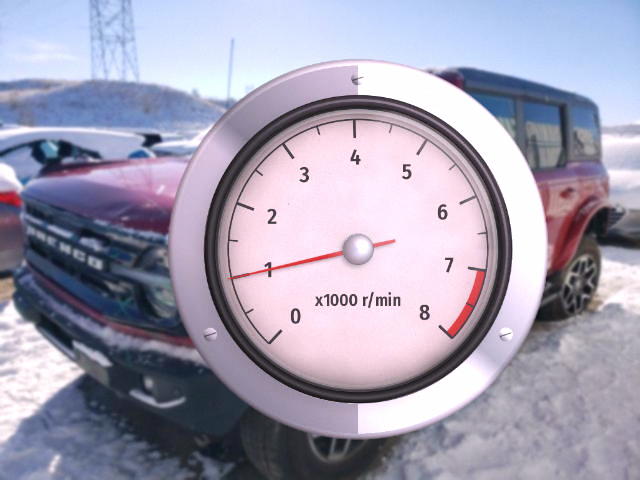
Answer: 1000rpm
